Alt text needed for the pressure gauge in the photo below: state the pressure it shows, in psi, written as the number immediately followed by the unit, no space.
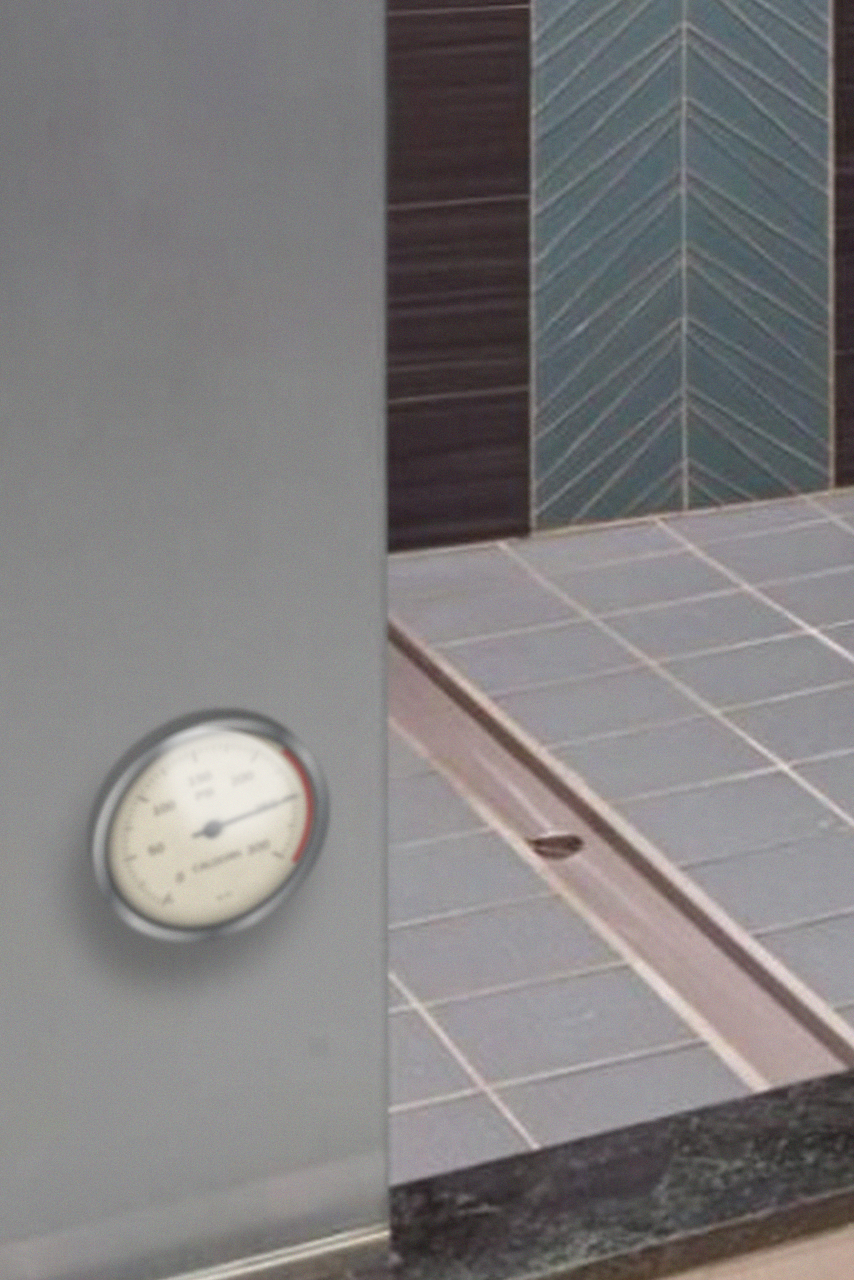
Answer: 250psi
